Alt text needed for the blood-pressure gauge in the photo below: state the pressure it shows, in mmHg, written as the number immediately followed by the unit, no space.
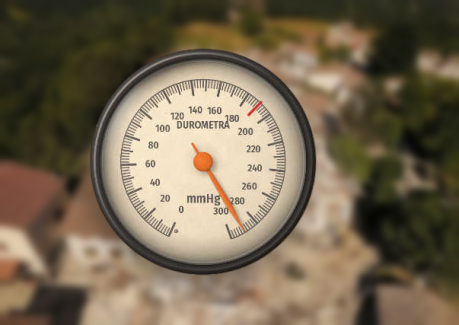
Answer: 290mmHg
